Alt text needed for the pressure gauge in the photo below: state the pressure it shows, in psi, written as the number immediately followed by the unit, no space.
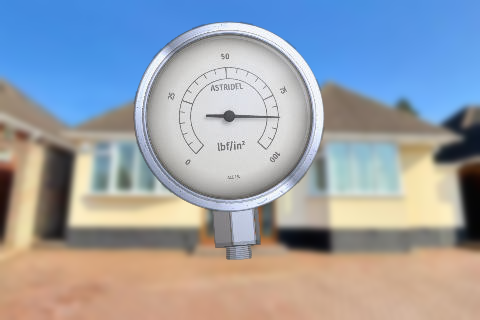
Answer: 85psi
